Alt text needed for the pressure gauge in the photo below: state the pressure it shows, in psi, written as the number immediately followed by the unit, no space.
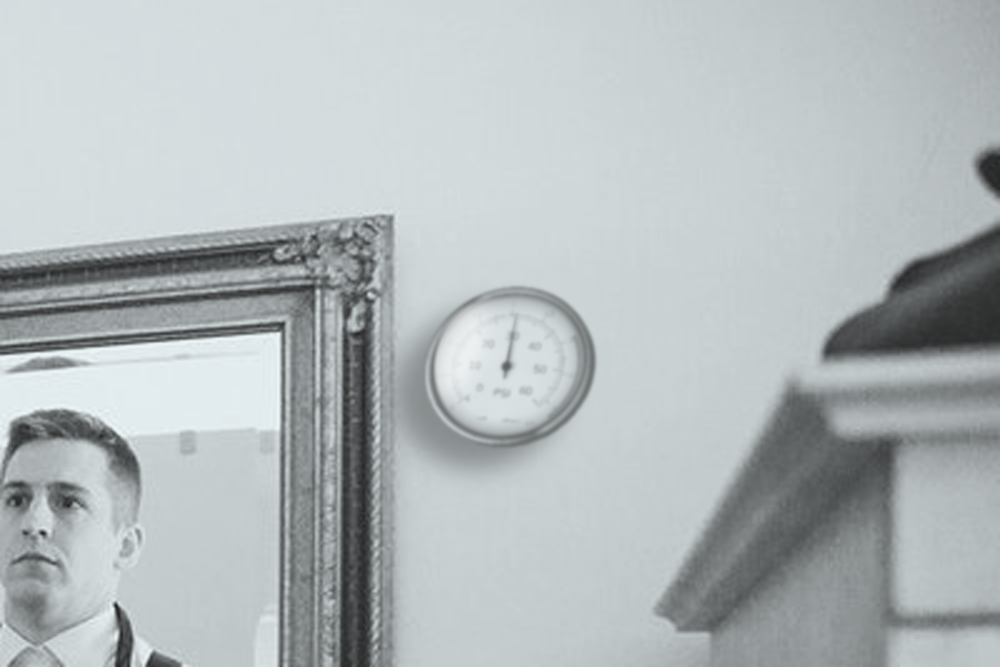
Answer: 30psi
